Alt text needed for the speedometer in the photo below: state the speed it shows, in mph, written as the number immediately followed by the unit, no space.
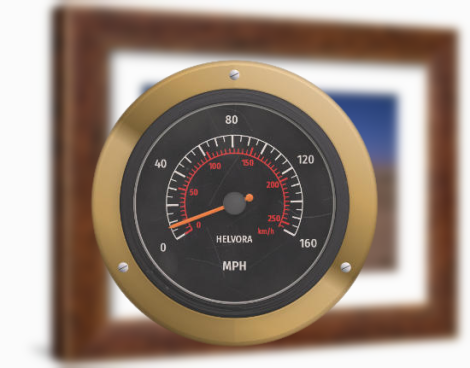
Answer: 7.5mph
